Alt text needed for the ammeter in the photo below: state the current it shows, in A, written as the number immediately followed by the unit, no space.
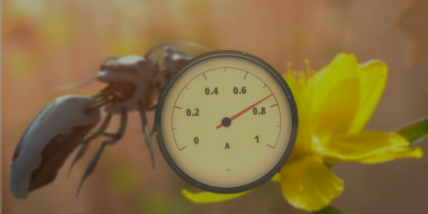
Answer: 0.75A
